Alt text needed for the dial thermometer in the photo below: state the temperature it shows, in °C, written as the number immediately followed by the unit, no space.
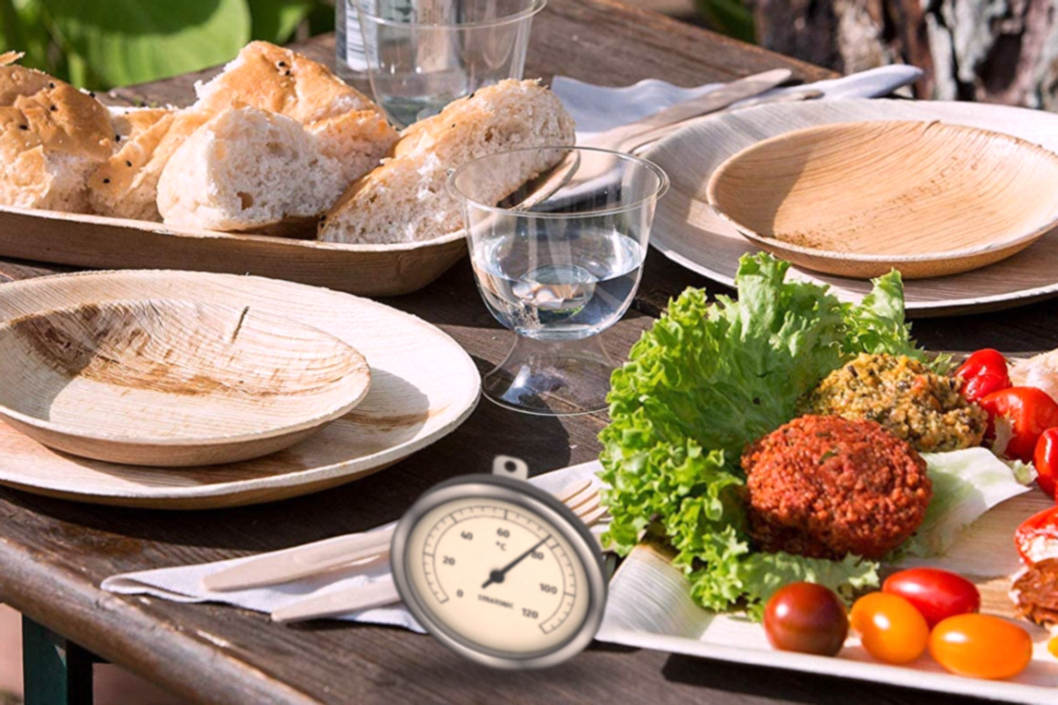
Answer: 76°C
